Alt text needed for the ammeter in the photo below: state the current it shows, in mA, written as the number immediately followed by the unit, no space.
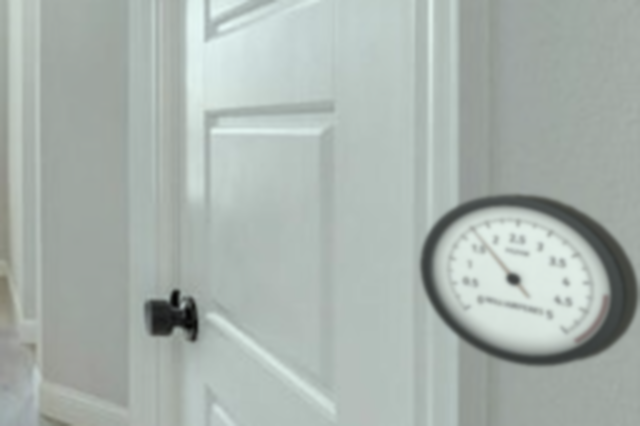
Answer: 1.75mA
